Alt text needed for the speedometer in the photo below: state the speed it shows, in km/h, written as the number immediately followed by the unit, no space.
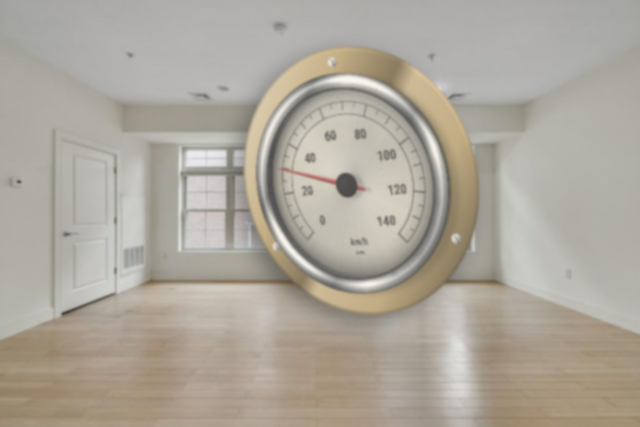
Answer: 30km/h
